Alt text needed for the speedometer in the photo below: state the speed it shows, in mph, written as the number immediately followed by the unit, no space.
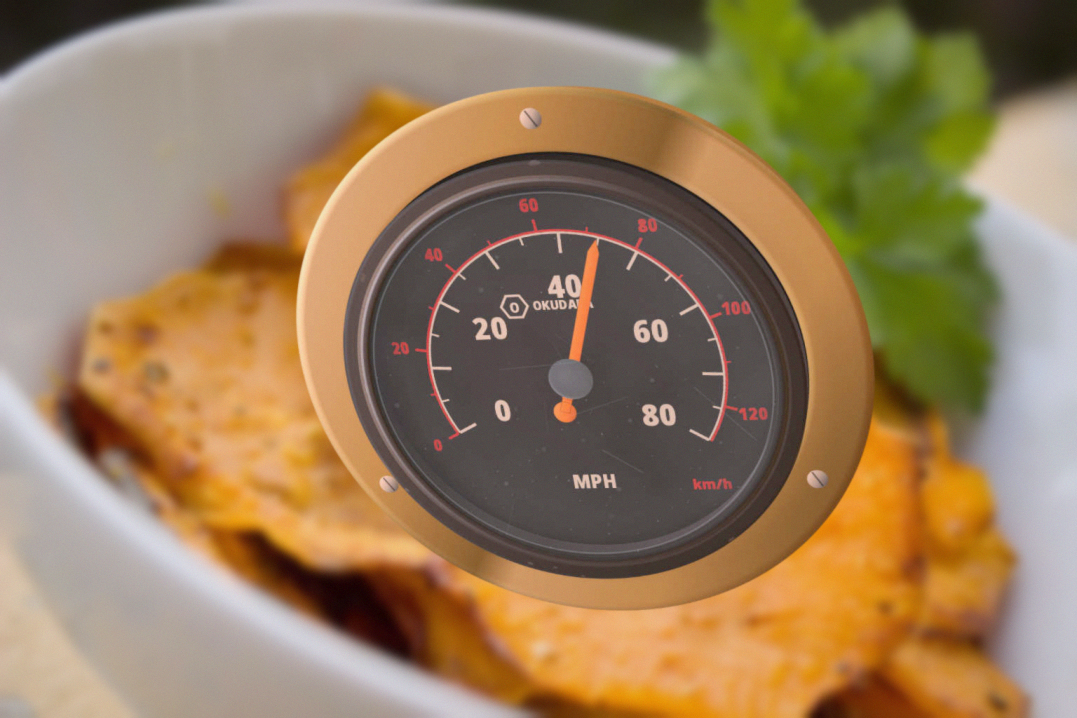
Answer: 45mph
